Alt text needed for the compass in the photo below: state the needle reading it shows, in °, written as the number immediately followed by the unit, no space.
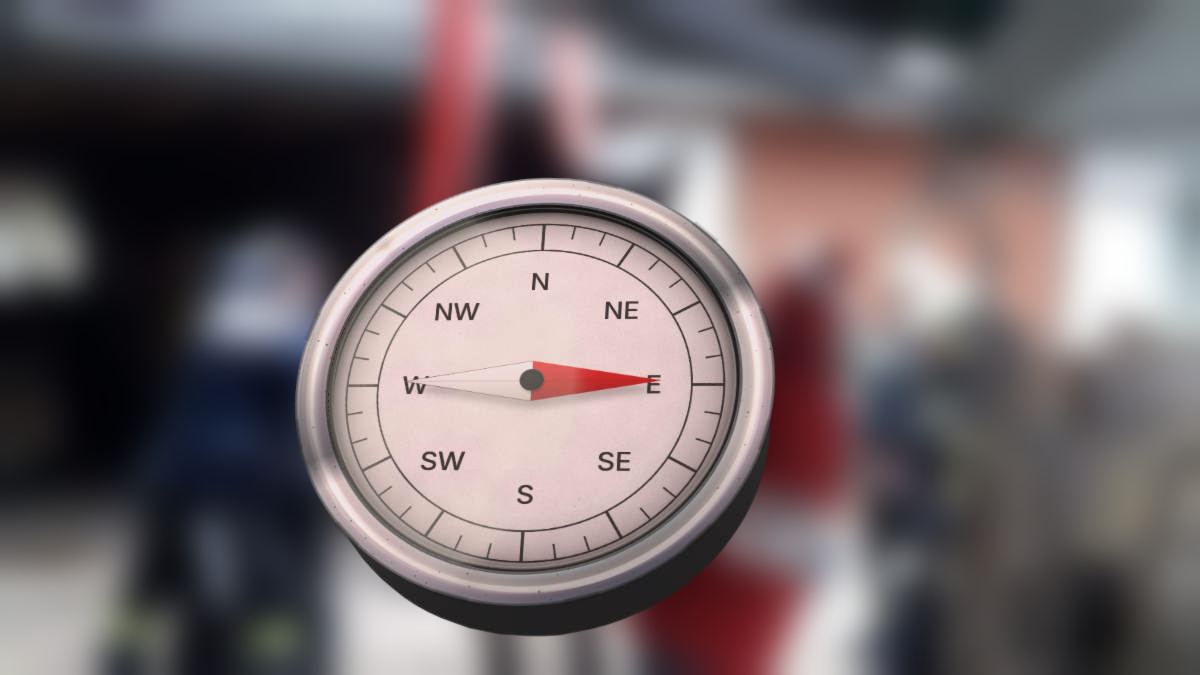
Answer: 90°
